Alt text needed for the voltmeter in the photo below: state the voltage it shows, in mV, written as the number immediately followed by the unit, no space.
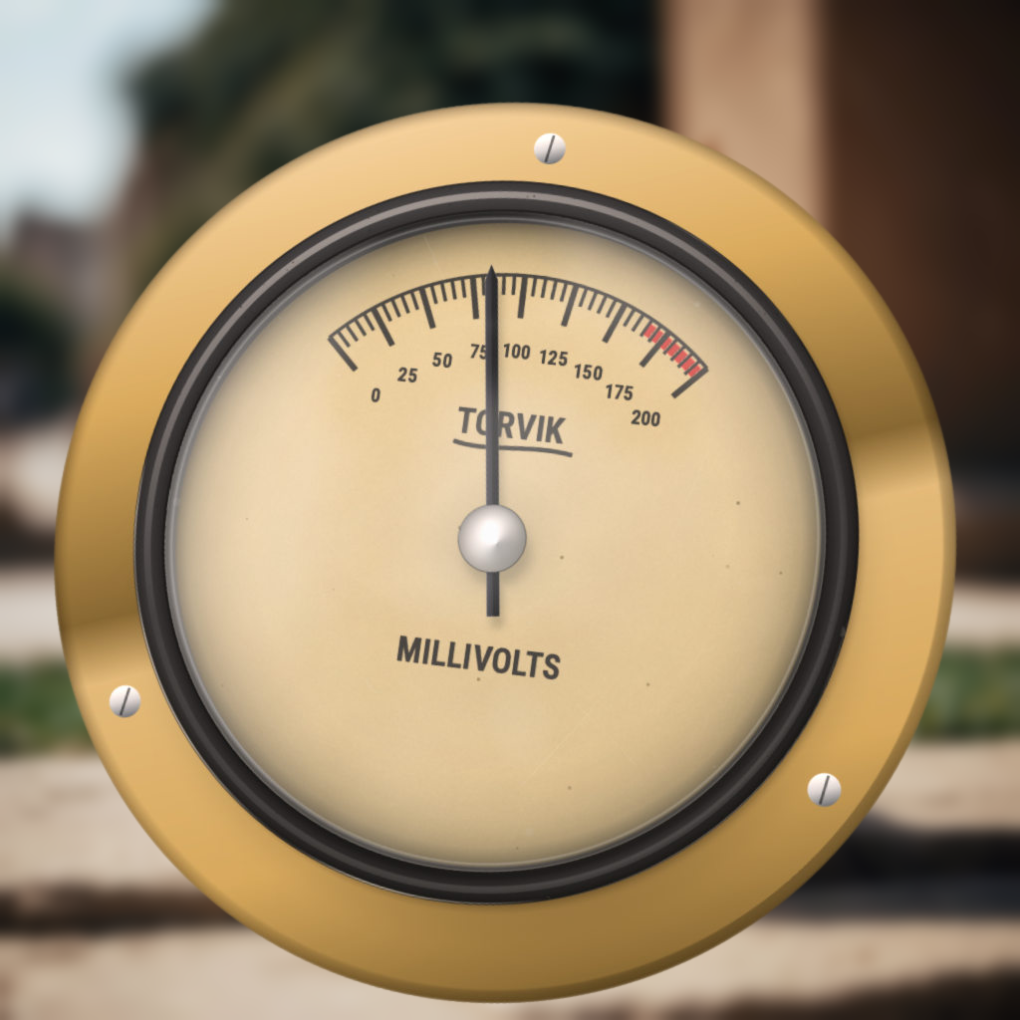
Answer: 85mV
